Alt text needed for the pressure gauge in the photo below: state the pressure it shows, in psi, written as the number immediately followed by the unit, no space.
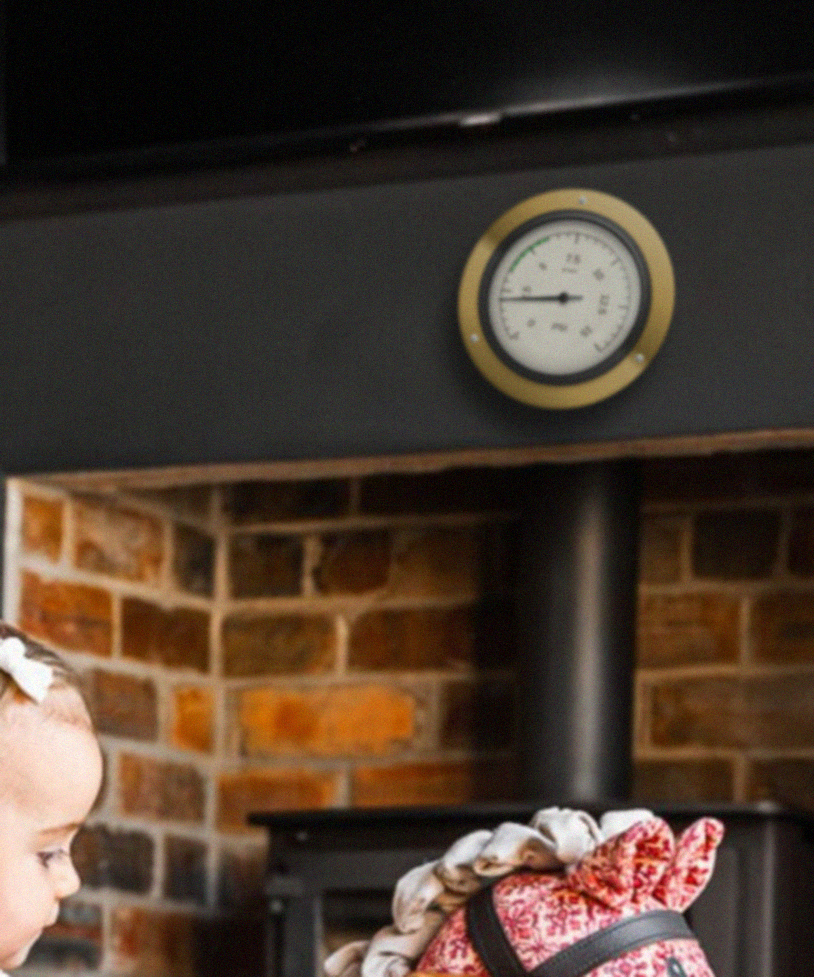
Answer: 2psi
